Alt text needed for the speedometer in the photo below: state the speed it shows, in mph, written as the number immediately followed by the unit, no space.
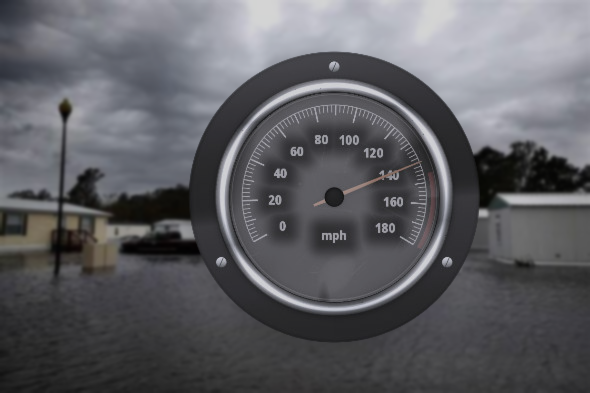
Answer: 140mph
